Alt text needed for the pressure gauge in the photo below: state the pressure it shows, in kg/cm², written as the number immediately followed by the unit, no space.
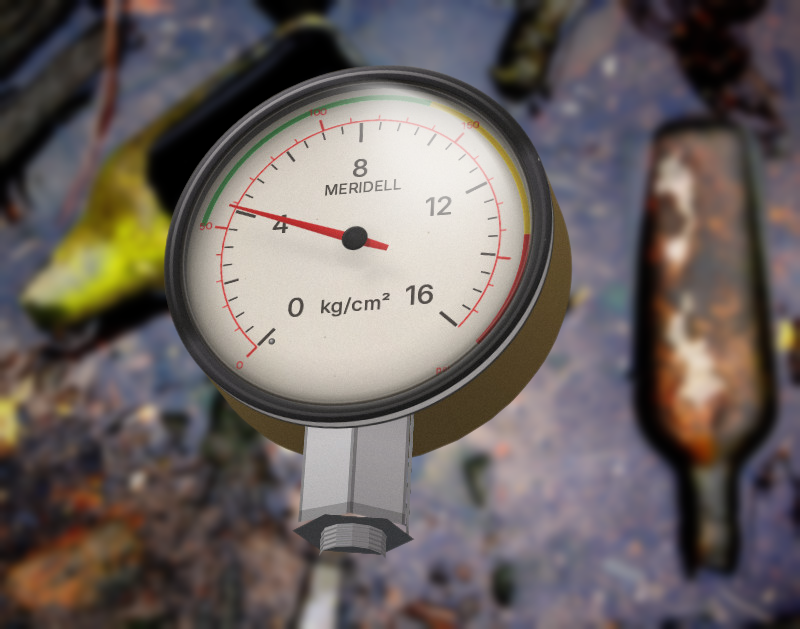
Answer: 4kg/cm²
